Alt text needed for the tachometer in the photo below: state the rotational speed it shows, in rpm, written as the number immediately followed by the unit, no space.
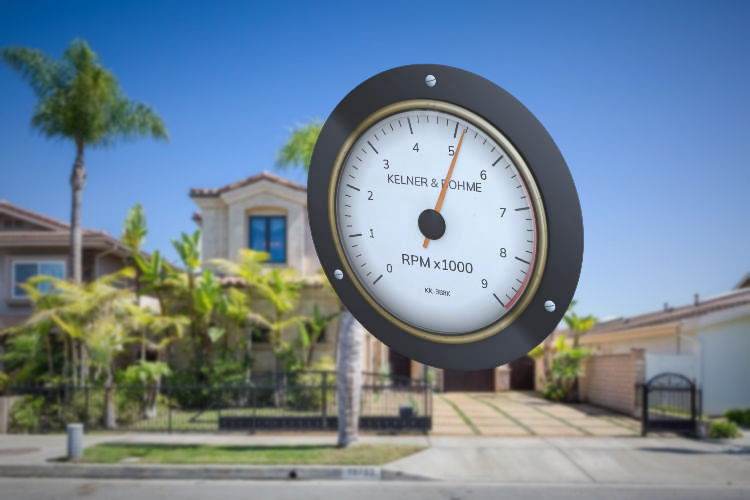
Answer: 5200rpm
